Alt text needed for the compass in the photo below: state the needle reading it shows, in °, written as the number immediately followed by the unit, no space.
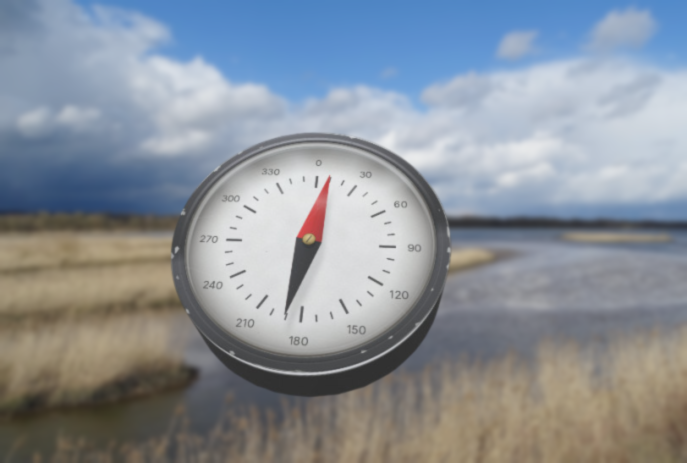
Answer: 10°
